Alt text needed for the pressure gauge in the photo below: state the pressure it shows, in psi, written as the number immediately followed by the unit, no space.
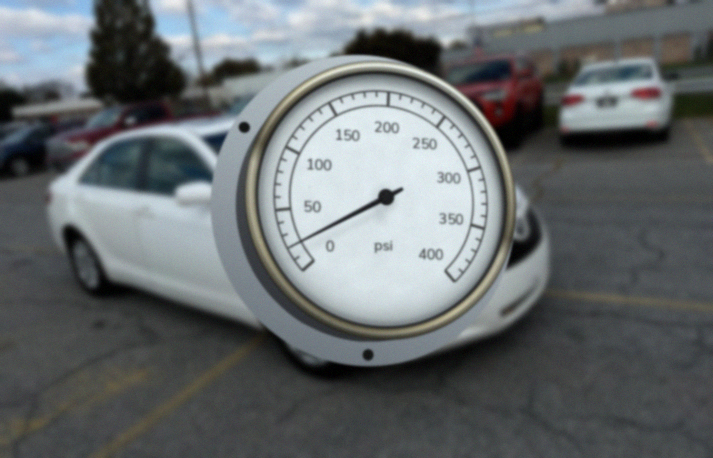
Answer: 20psi
